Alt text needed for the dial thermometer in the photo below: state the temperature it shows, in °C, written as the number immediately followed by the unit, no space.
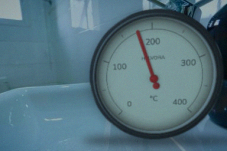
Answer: 175°C
